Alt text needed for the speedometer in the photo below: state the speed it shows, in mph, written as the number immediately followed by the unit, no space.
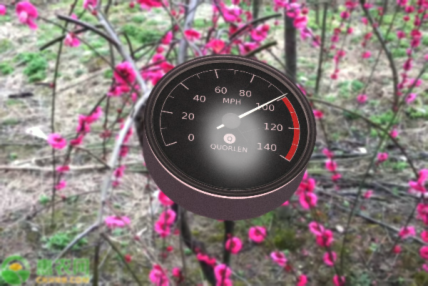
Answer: 100mph
